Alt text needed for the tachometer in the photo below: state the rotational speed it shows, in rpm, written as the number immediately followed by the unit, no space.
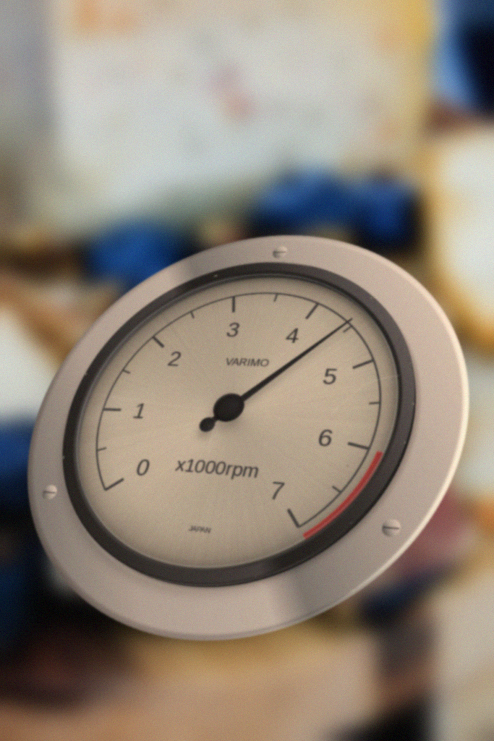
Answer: 4500rpm
